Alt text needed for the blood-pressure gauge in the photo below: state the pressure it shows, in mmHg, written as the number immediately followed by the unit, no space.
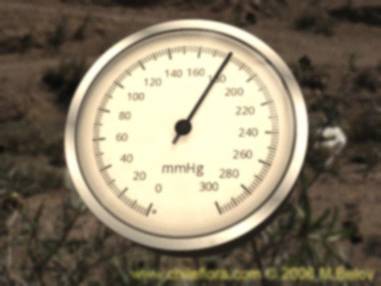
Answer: 180mmHg
